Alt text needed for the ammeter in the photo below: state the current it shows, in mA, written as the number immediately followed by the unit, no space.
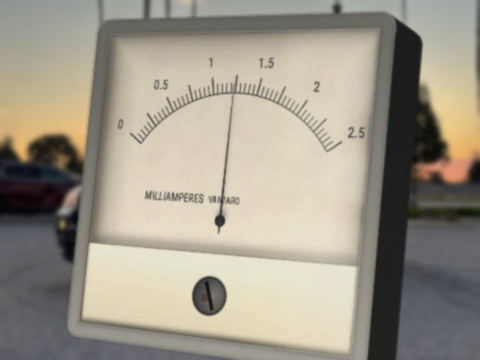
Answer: 1.25mA
